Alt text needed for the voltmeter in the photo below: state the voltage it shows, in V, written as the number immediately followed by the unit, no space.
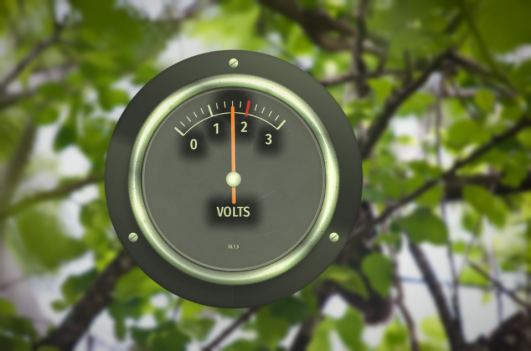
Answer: 1.6V
